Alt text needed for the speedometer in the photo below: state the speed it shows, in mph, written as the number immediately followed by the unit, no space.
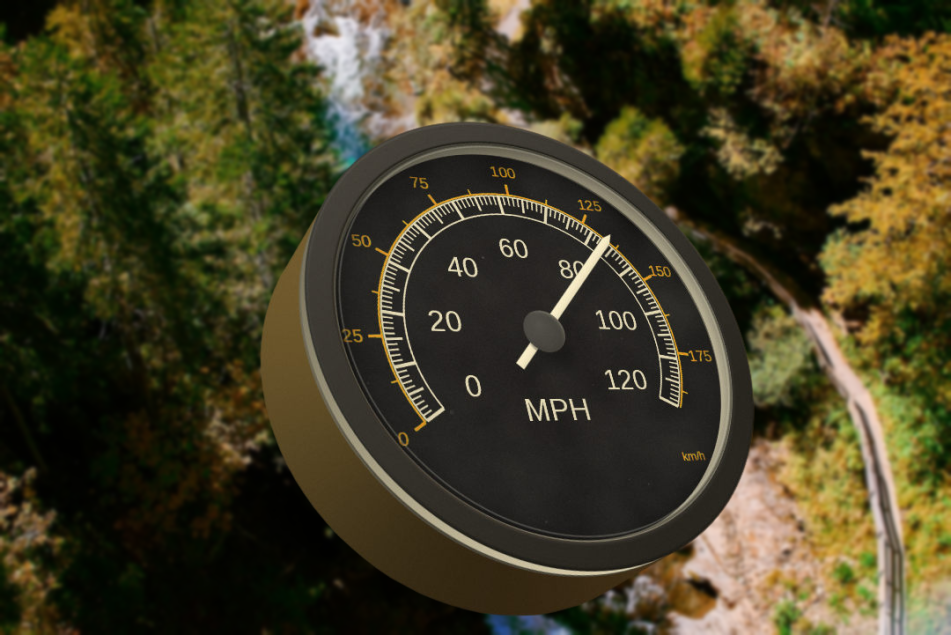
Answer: 83mph
